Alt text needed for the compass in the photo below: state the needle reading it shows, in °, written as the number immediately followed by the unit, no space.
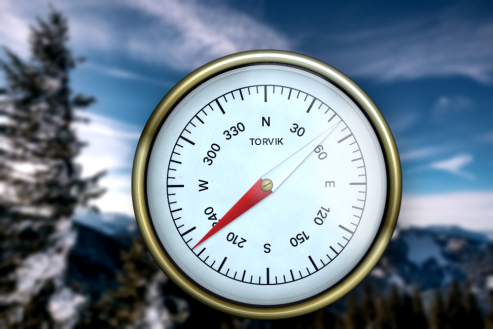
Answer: 230°
